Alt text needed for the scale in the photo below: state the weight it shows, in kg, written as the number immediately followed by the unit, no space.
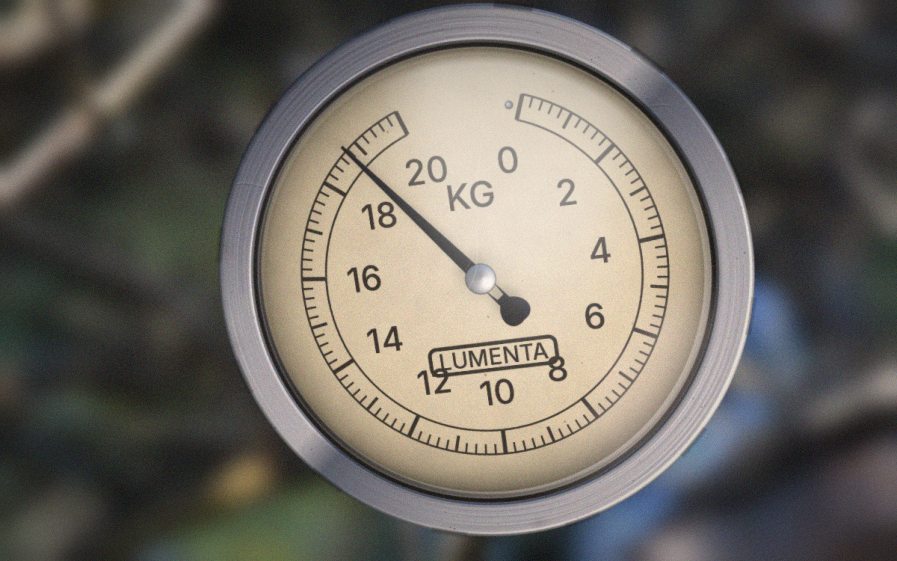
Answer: 18.8kg
